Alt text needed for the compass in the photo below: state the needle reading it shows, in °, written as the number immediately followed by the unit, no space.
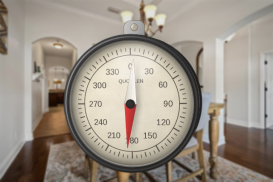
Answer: 185°
